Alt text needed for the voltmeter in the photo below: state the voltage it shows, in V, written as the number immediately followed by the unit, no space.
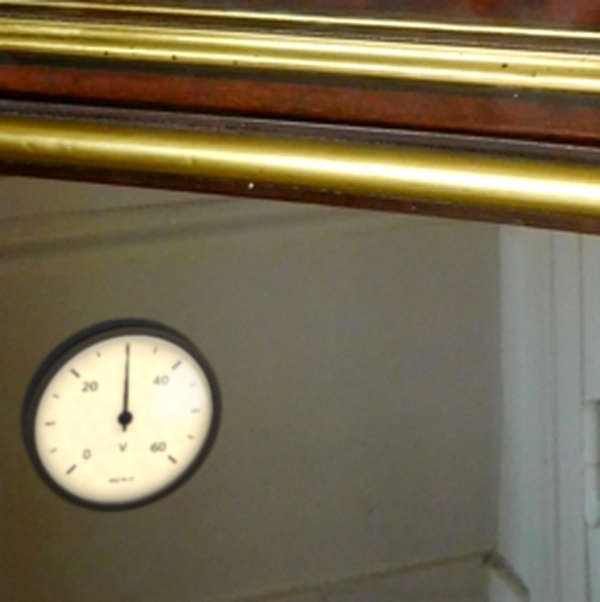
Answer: 30V
